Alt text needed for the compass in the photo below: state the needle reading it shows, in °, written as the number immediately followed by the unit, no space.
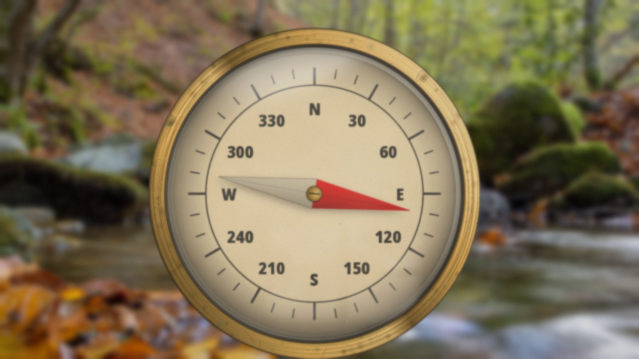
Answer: 100°
